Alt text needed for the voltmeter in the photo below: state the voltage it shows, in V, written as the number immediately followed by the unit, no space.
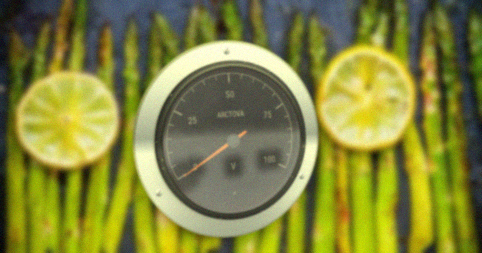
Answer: 0V
